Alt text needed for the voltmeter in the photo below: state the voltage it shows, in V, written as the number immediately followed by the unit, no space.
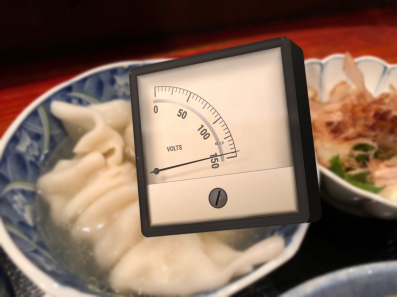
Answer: 145V
